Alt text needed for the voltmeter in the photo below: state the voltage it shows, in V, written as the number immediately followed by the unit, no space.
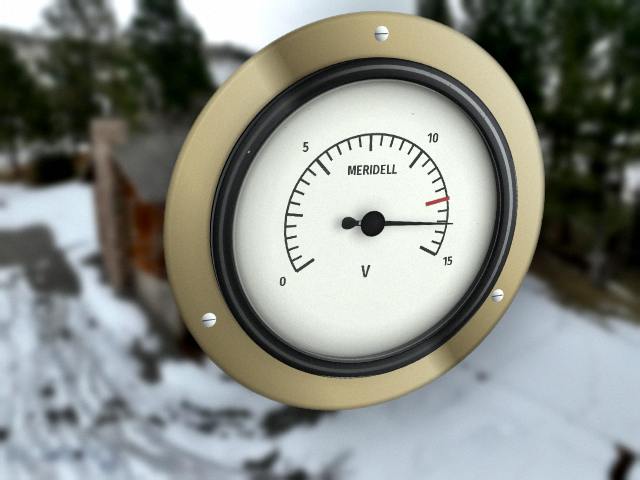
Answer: 13.5V
